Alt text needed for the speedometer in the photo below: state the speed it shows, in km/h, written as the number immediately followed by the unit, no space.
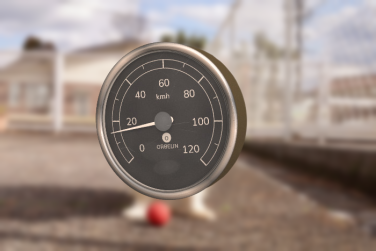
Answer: 15km/h
